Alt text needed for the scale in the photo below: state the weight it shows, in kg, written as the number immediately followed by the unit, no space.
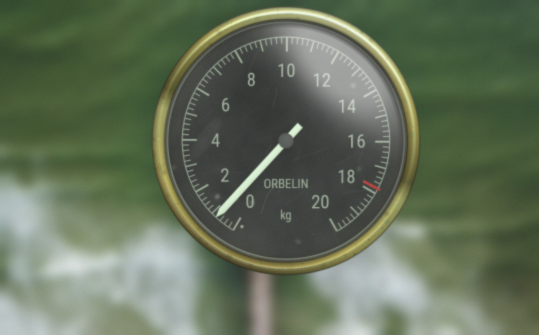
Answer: 0.8kg
